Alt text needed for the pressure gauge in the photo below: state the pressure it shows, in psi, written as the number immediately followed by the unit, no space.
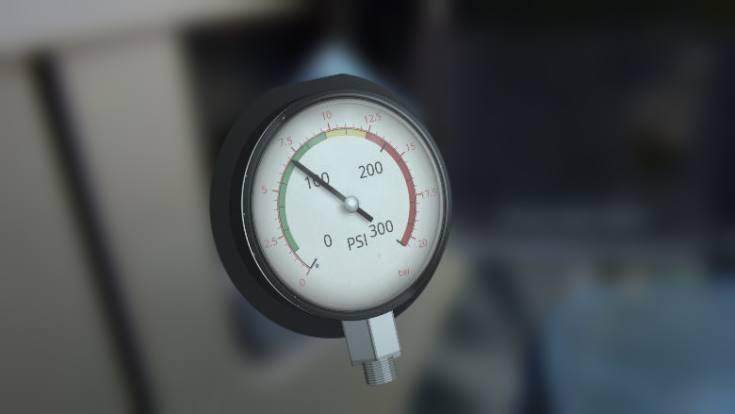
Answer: 100psi
